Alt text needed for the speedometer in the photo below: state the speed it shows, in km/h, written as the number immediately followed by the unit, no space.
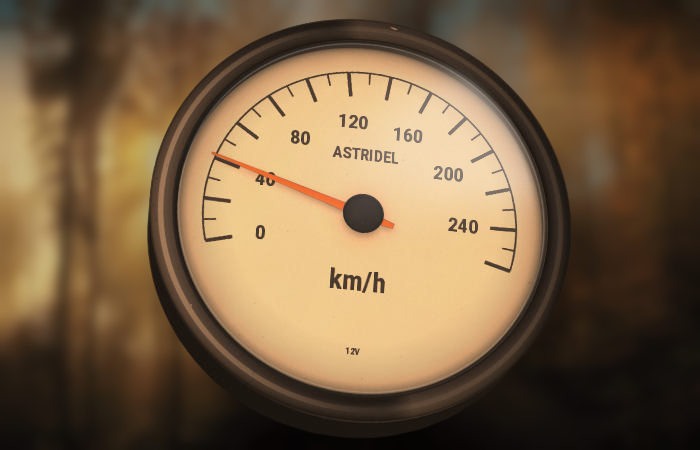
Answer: 40km/h
